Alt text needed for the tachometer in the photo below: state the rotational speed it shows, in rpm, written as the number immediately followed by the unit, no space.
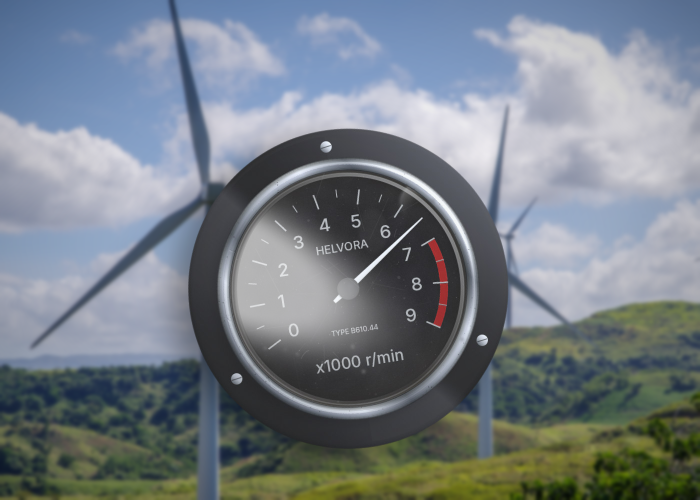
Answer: 6500rpm
